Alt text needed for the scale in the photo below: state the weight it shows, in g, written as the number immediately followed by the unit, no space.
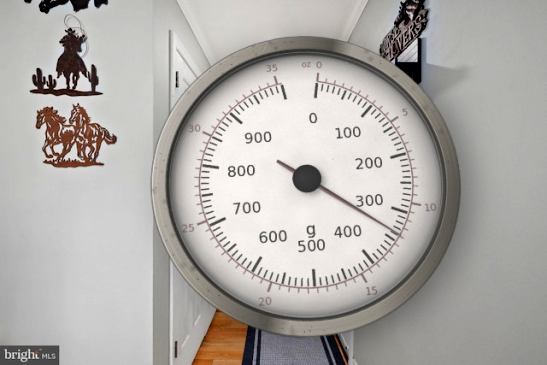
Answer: 340g
